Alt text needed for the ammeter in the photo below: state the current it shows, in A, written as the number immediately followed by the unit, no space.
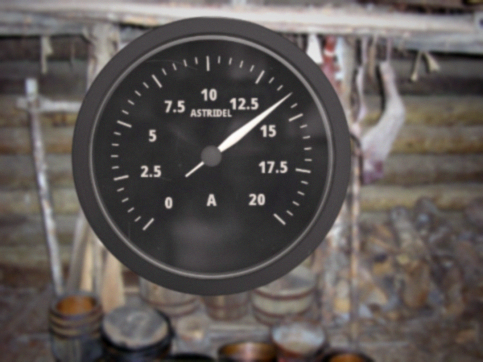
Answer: 14A
